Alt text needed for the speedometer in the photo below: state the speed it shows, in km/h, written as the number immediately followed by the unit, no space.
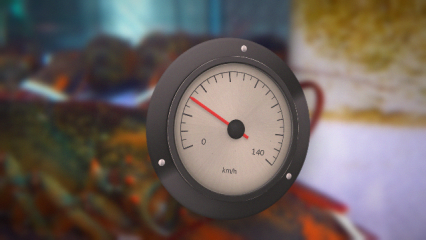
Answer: 30km/h
